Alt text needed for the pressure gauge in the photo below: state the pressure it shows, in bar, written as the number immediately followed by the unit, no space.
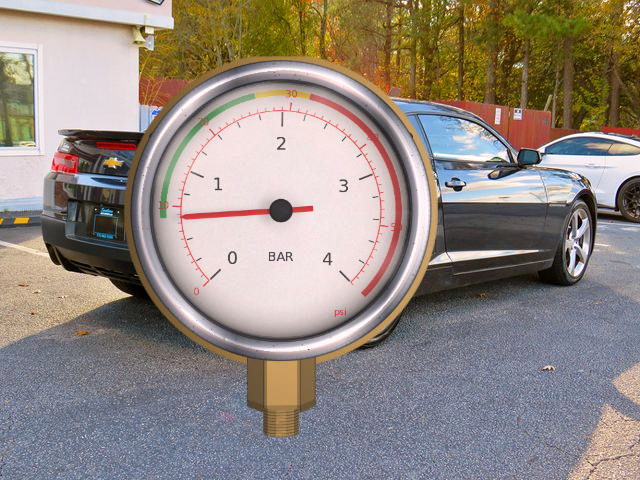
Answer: 0.6bar
